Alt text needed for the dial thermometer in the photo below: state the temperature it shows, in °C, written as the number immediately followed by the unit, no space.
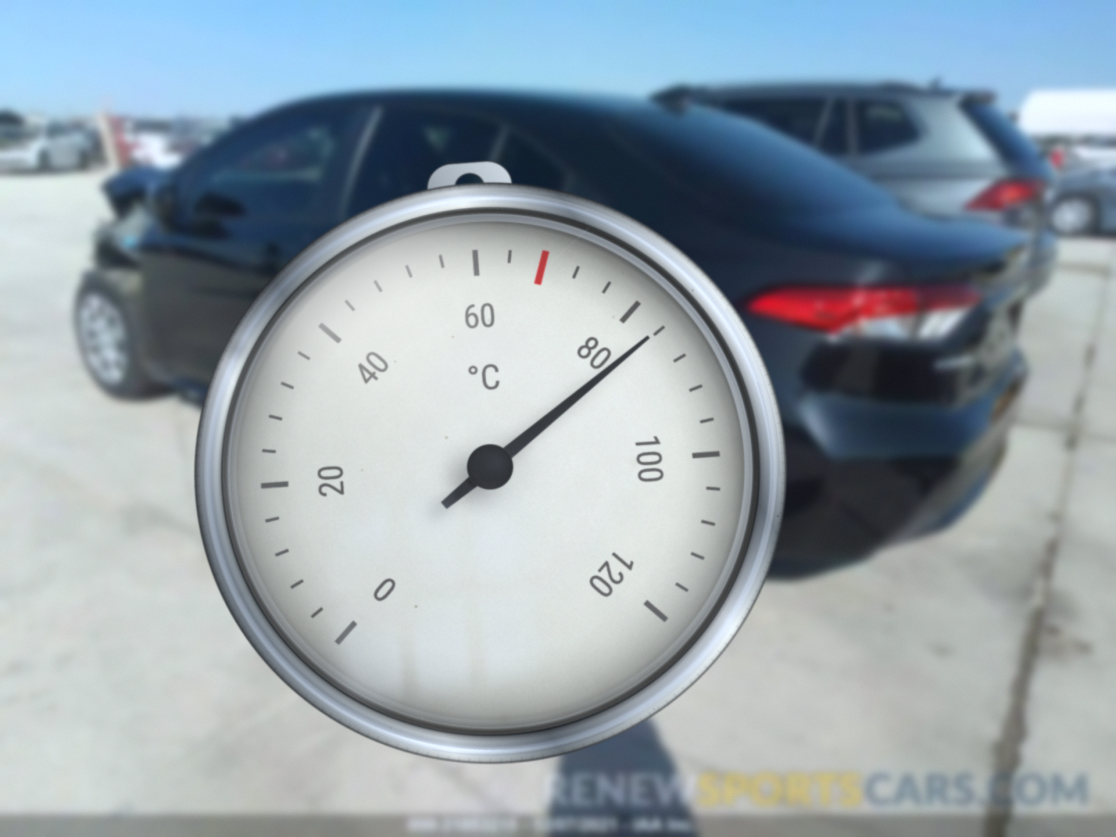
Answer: 84°C
